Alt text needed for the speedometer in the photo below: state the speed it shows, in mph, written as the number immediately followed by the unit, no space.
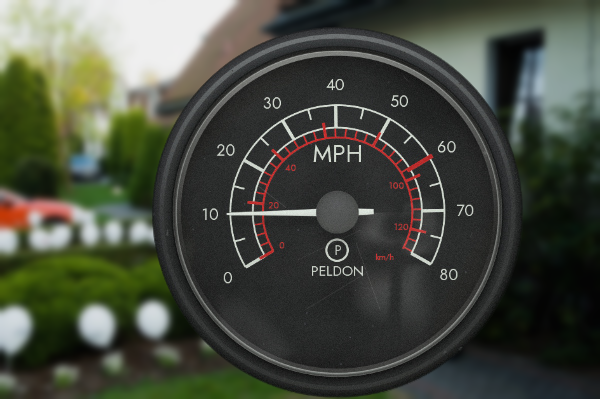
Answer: 10mph
